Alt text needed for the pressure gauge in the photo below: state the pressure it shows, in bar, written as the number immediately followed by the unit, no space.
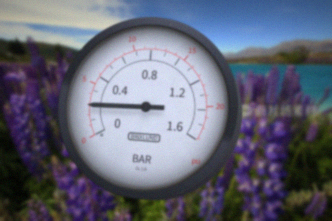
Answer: 0.2bar
